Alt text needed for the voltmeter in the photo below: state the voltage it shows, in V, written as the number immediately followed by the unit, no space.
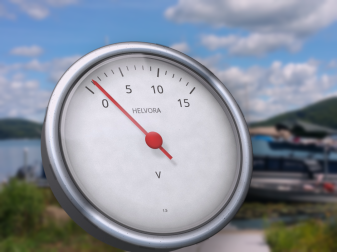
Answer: 1V
